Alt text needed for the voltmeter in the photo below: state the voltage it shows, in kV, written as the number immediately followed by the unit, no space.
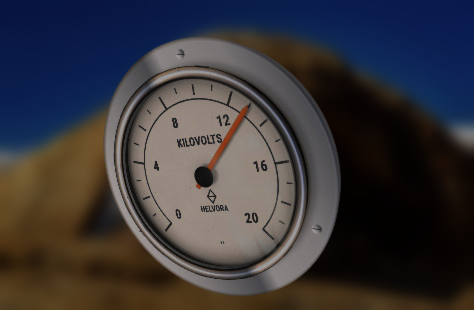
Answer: 13kV
